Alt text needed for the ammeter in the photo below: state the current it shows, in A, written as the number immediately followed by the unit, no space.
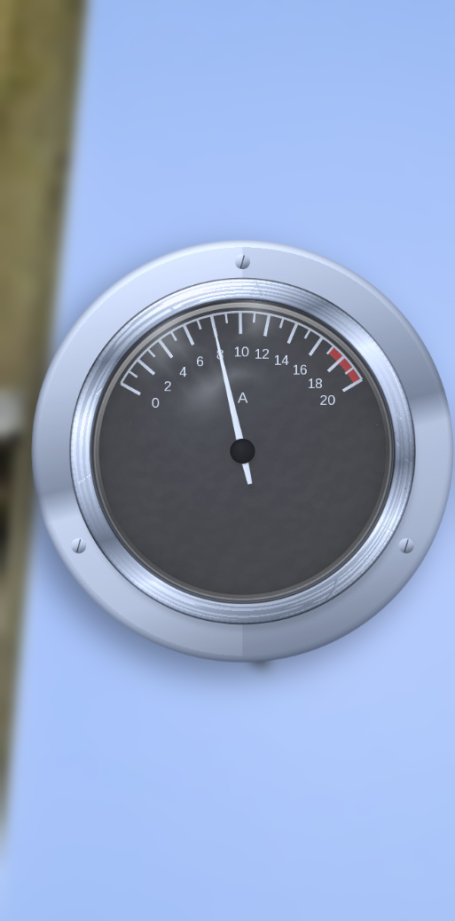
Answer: 8A
